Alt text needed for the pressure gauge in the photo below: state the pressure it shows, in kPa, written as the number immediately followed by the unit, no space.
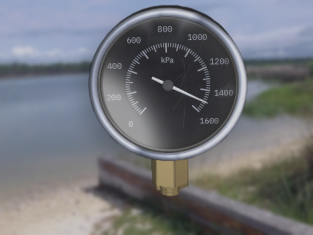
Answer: 1500kPa
